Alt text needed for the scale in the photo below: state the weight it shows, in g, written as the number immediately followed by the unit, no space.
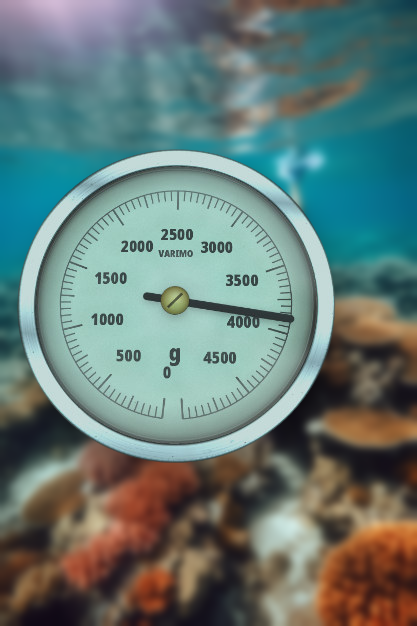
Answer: 3900g
